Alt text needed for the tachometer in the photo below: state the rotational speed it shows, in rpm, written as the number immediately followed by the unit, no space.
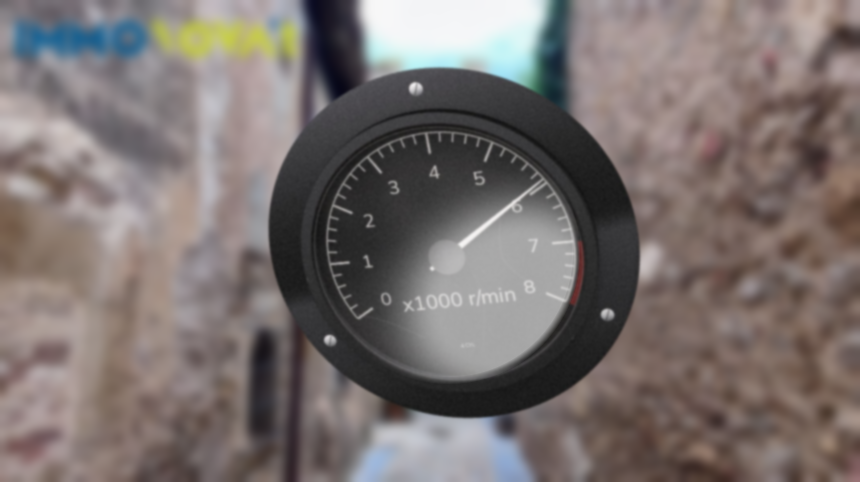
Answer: 5900rpm
